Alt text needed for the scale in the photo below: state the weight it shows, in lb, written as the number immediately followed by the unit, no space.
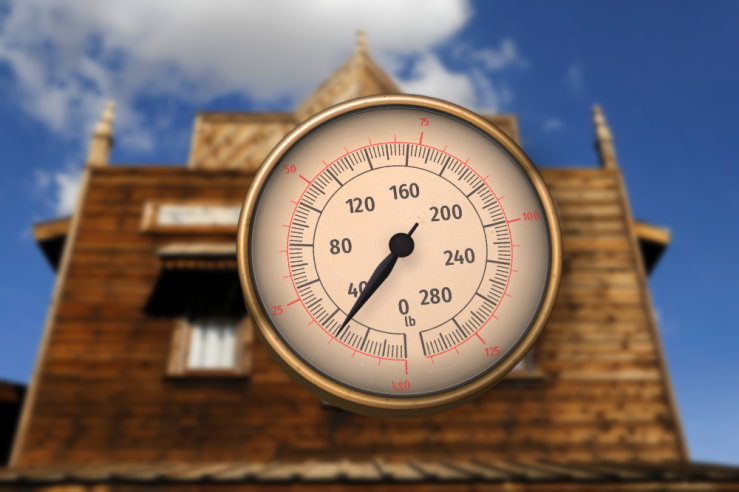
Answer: 32lb
